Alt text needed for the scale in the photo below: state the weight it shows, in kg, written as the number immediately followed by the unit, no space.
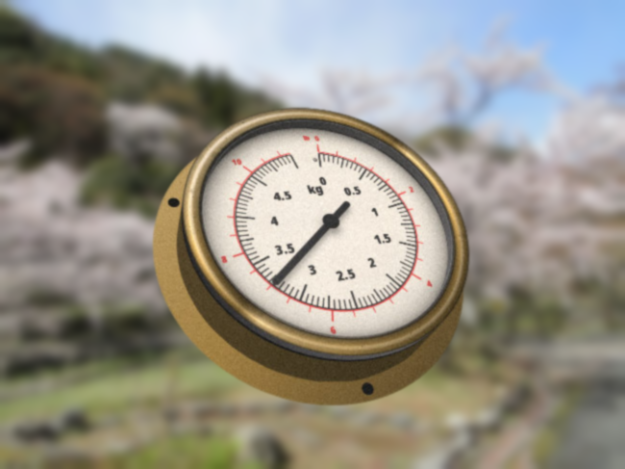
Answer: 3.25kg
